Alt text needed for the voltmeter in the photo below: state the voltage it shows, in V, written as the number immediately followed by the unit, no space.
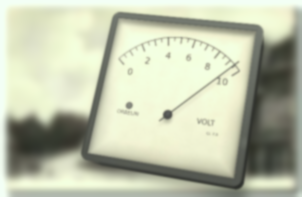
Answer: 9.5V
